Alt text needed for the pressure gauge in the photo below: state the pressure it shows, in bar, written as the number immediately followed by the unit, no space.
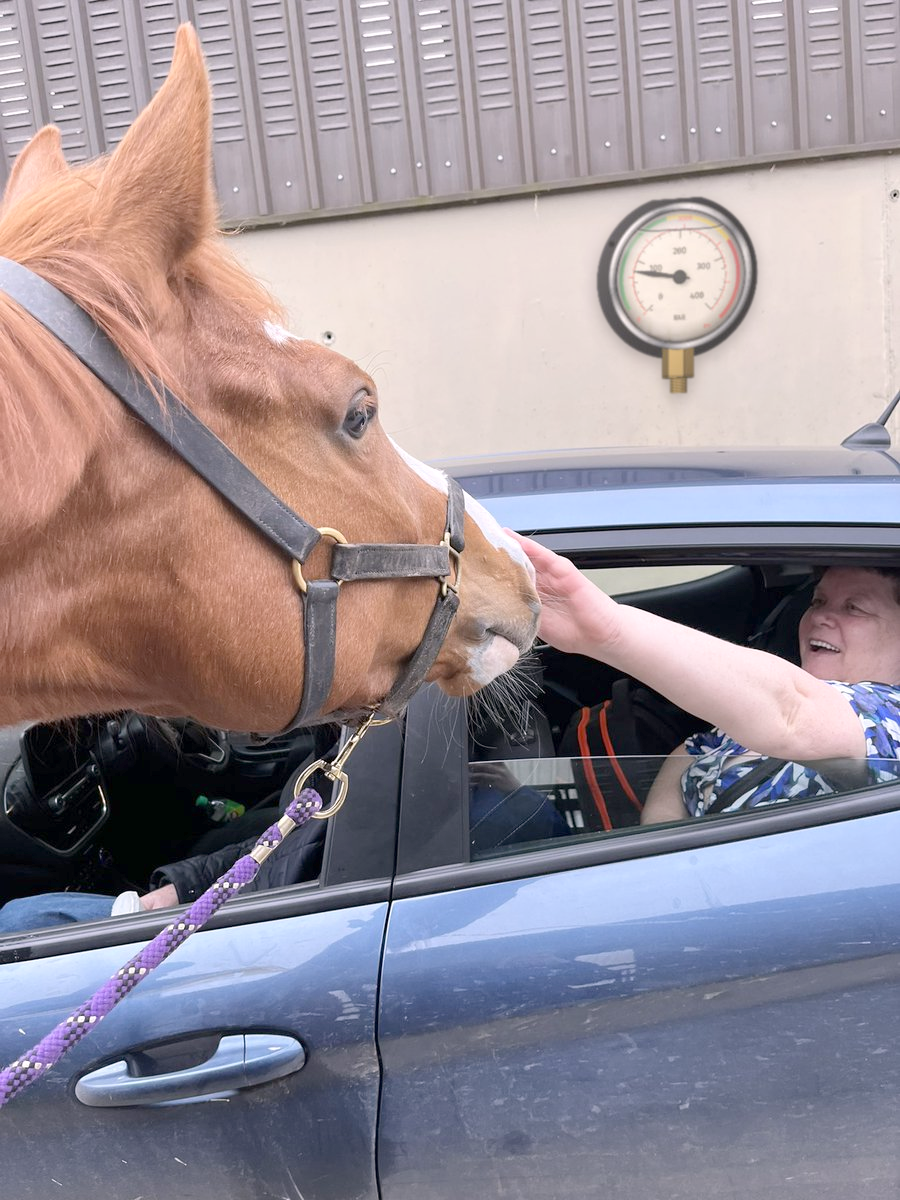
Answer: 80bar
